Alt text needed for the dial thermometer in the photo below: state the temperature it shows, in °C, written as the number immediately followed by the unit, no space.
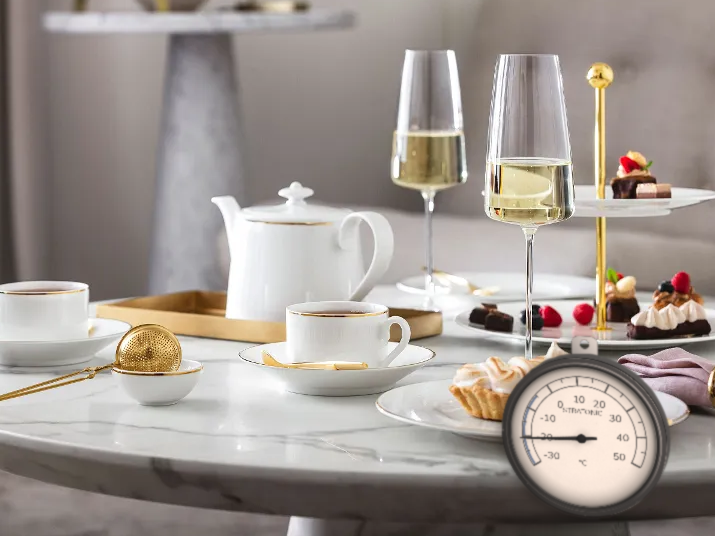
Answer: -20°C
